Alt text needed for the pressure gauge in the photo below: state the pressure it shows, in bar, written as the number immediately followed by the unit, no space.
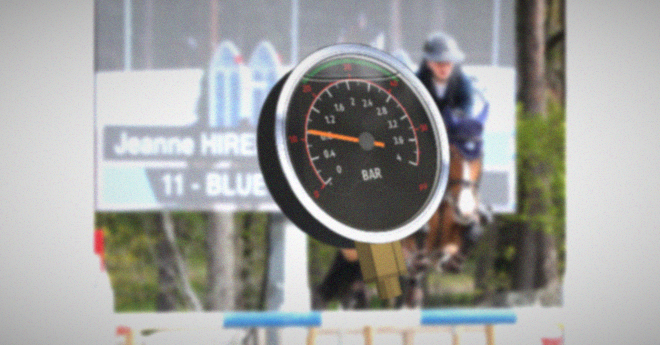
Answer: 0.8bar
